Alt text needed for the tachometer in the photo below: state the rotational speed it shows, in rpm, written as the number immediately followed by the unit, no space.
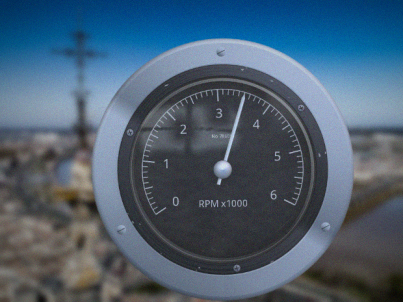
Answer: 3500rpm
